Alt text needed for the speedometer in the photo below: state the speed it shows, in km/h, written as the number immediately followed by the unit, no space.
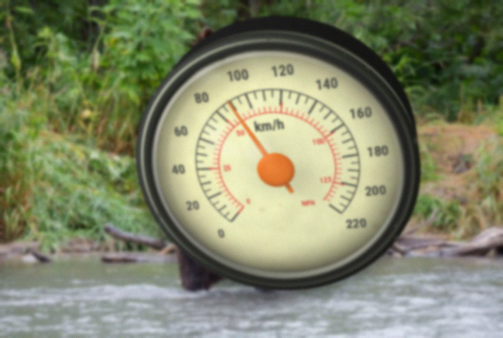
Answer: 90km/h
